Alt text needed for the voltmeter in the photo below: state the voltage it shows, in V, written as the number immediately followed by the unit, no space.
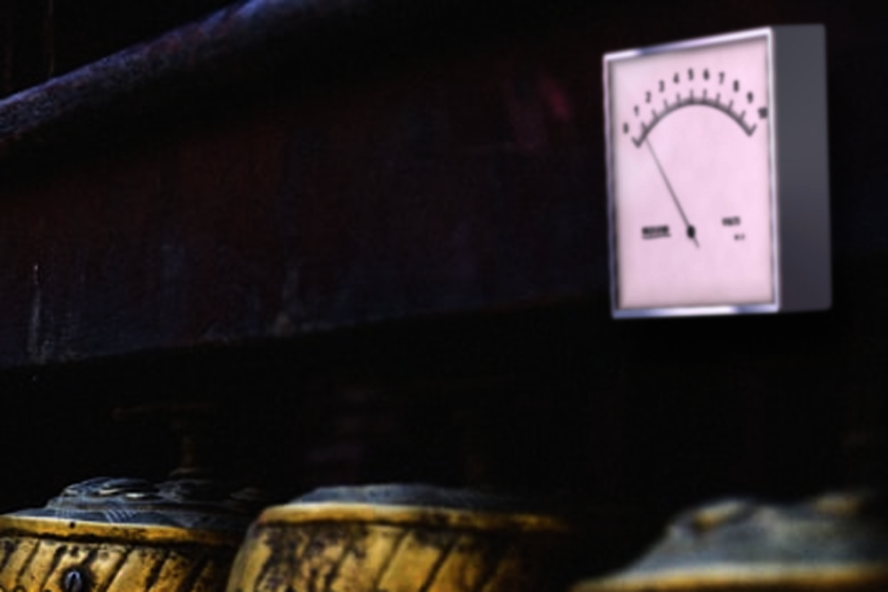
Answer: 1V
